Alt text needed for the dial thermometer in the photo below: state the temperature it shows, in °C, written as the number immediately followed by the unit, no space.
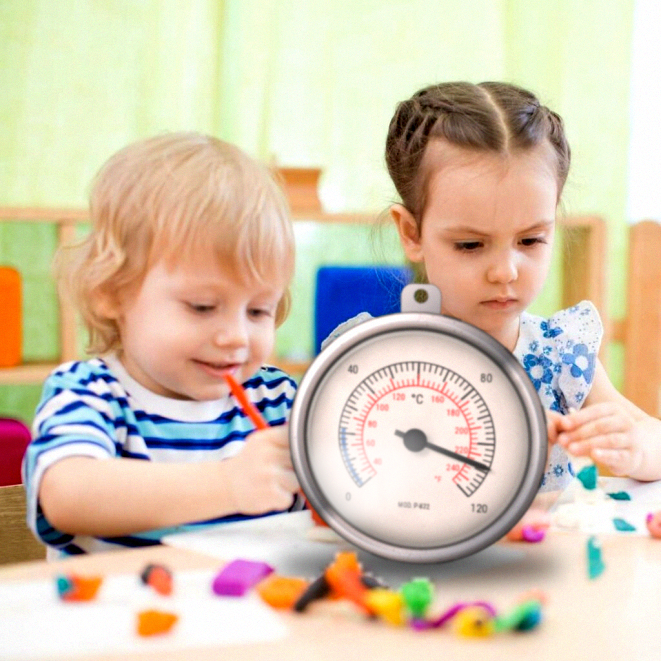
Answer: 108°C
